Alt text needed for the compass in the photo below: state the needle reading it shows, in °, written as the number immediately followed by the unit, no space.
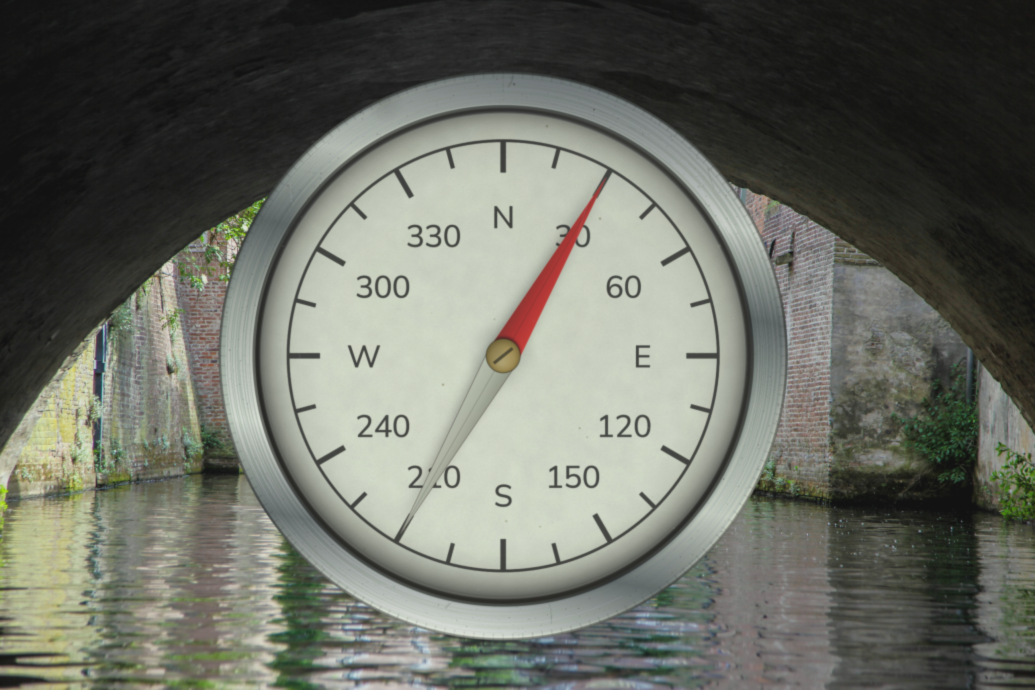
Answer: 30°
